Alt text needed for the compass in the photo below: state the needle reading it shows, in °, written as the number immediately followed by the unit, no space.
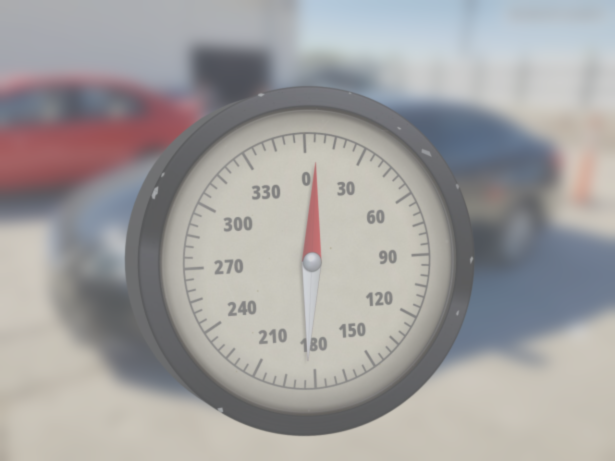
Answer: 5°
